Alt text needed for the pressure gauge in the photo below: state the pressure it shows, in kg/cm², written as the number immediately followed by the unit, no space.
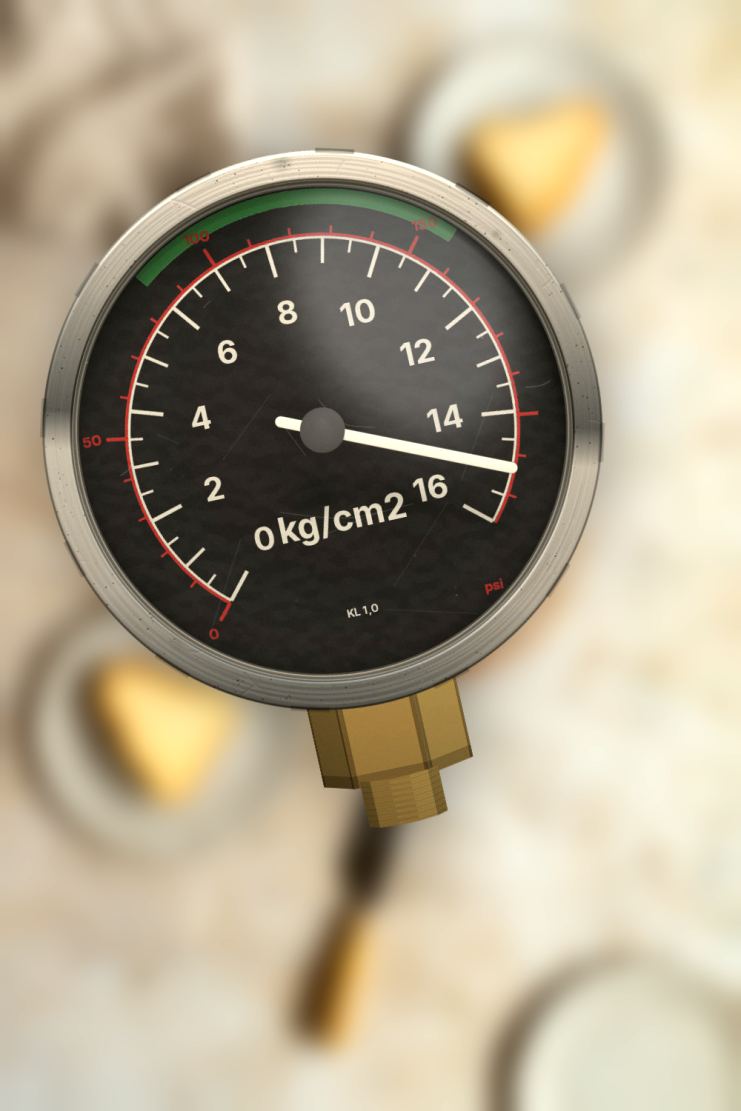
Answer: 15kg/cm²
